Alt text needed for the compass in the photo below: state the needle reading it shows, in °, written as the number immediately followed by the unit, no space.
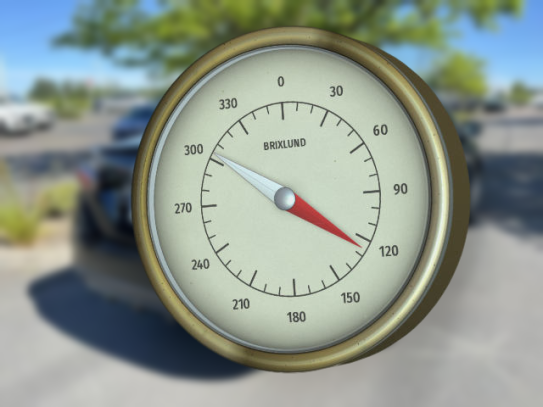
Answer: 125°
